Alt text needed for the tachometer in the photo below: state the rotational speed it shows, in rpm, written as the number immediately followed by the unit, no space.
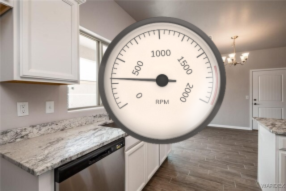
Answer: 300rpm
